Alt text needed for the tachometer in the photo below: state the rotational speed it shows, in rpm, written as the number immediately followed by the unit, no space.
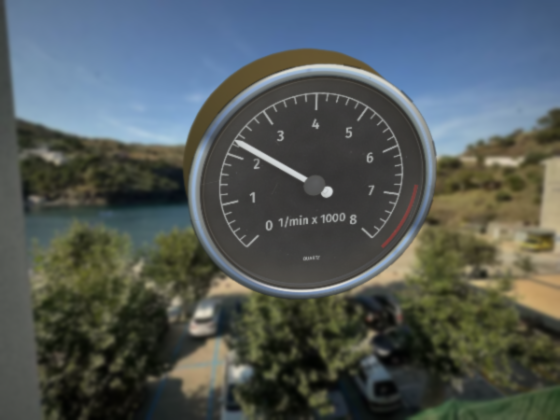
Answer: 2300rpm
